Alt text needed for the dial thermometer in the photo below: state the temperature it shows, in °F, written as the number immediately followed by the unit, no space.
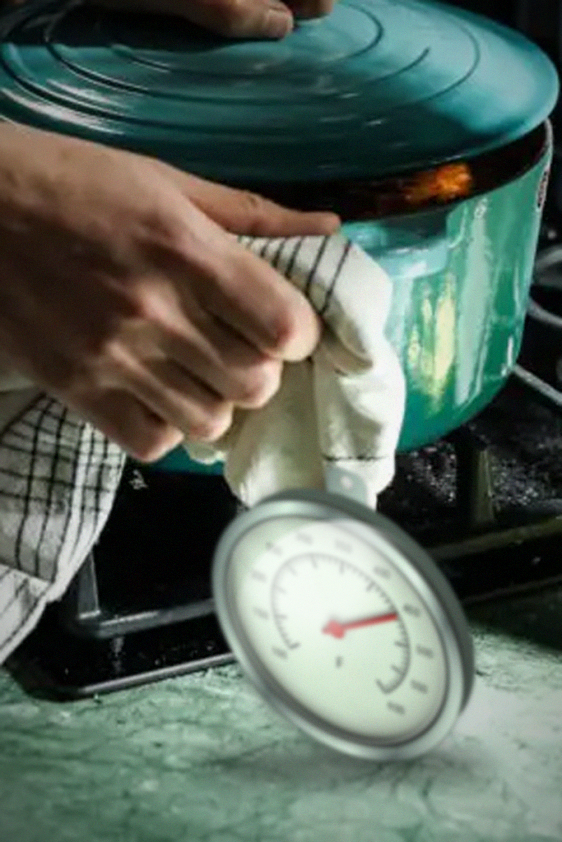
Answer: 450°F
